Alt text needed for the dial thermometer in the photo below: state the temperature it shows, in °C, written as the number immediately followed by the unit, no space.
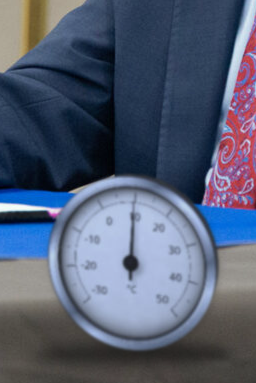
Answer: 10°C
